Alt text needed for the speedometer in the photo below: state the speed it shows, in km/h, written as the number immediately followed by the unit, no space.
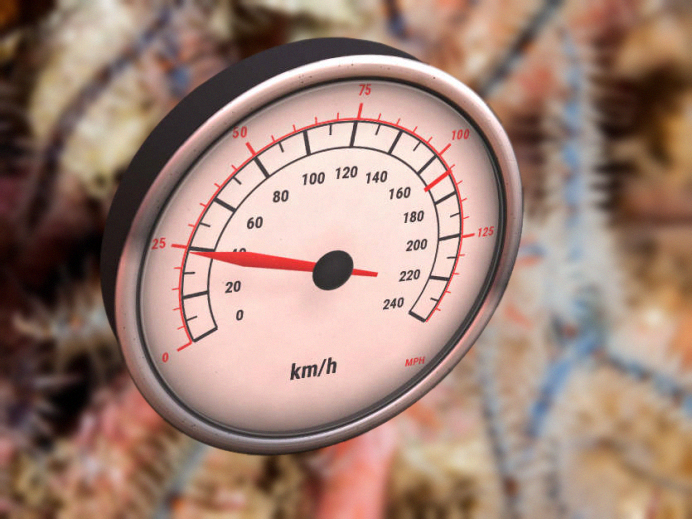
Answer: 40km/h
